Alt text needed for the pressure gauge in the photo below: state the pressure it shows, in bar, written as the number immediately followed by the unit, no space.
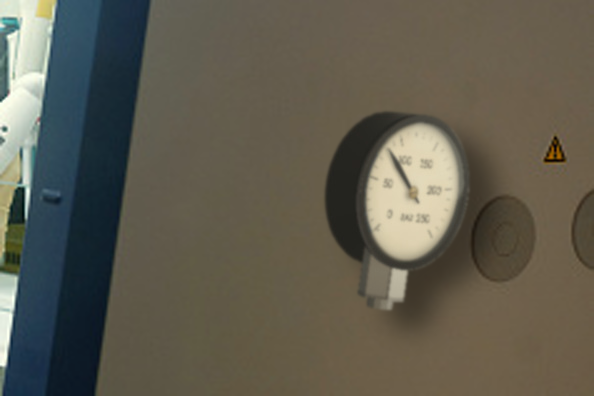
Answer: 80bar
